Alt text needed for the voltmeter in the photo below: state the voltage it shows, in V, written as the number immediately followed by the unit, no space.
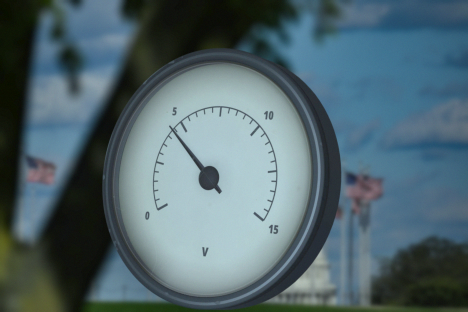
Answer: 4.5V
